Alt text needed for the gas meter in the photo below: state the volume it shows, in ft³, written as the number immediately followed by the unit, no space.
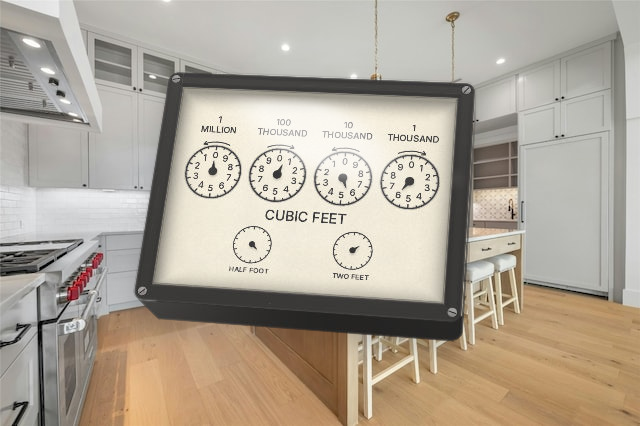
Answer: 5600ft³
